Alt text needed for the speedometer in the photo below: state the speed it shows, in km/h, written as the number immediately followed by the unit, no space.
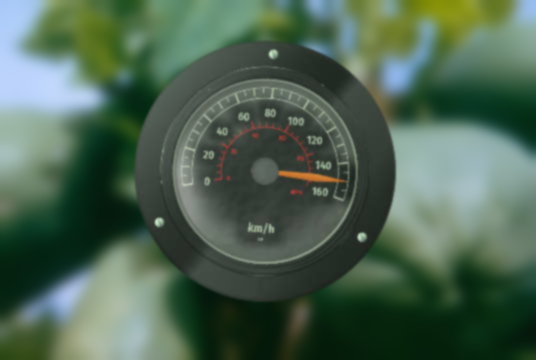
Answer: 150km/h
